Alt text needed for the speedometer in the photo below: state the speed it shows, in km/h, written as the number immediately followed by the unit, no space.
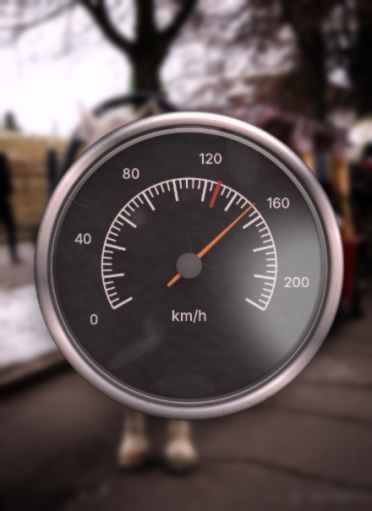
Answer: 152km/h
